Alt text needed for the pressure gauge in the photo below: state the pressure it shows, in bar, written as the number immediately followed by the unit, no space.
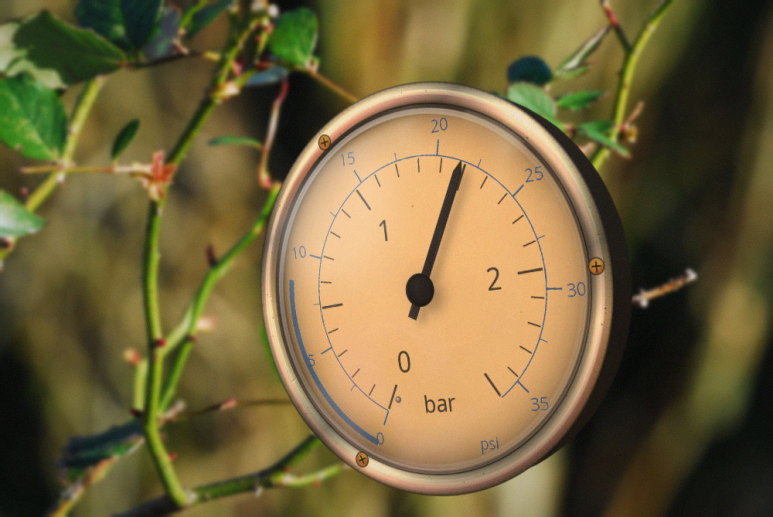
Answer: 1.5bar
